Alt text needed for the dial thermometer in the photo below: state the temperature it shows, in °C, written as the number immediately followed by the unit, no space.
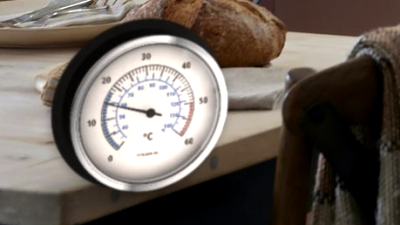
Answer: 15°C
